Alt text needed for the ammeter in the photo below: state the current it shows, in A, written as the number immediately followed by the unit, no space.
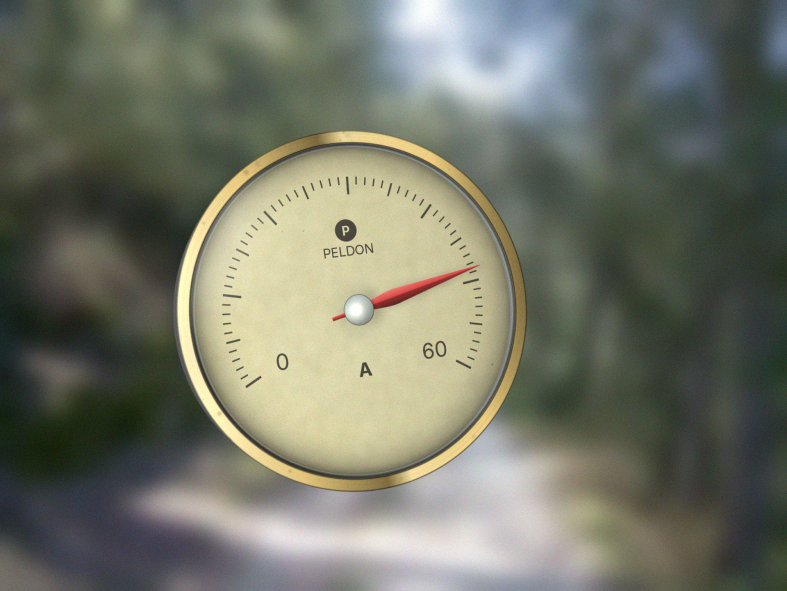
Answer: 48.5A
